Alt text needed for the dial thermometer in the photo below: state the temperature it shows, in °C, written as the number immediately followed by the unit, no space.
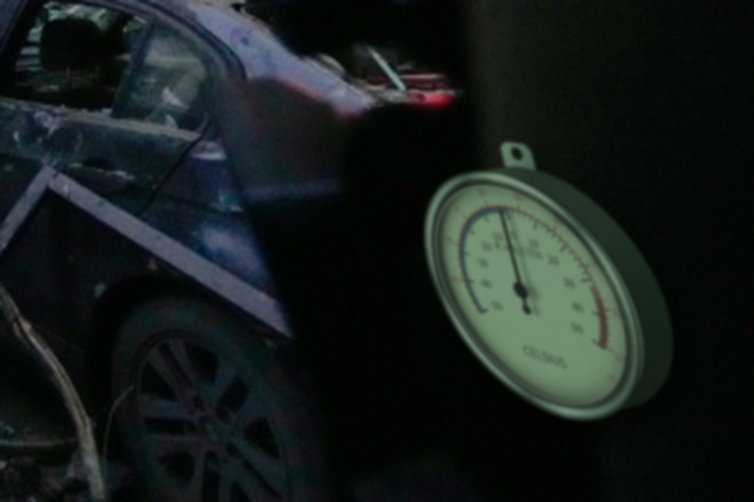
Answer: 0°C
